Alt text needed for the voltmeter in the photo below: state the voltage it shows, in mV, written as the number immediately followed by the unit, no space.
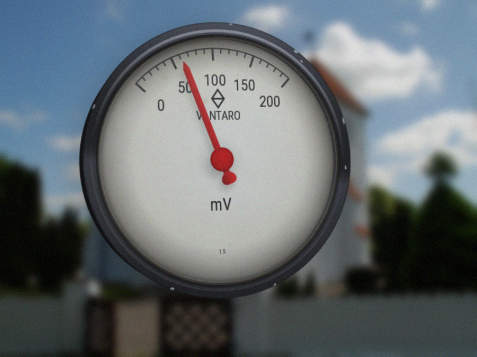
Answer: 60mV
